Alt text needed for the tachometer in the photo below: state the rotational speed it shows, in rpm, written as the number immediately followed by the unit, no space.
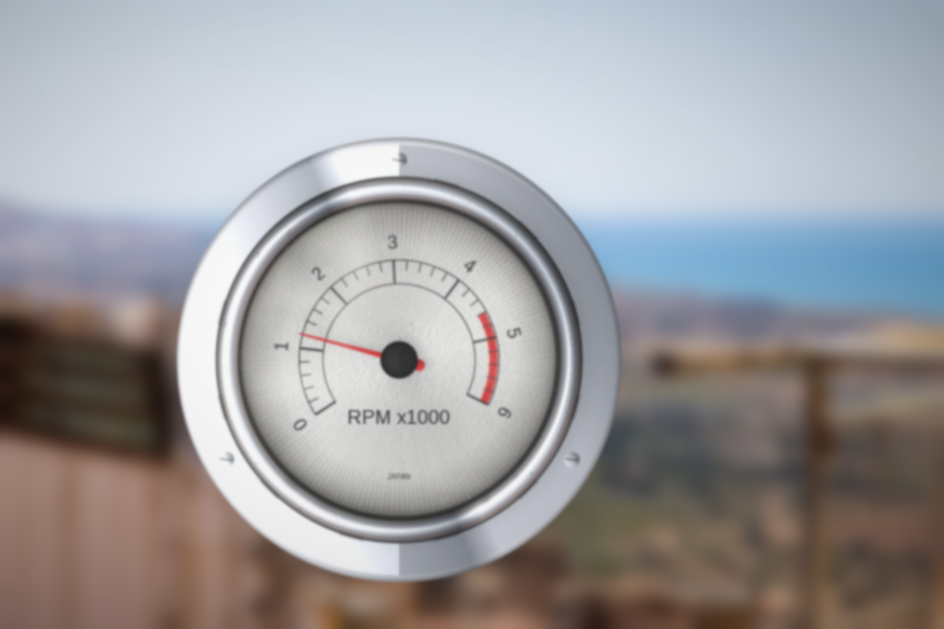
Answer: 1200rpm
